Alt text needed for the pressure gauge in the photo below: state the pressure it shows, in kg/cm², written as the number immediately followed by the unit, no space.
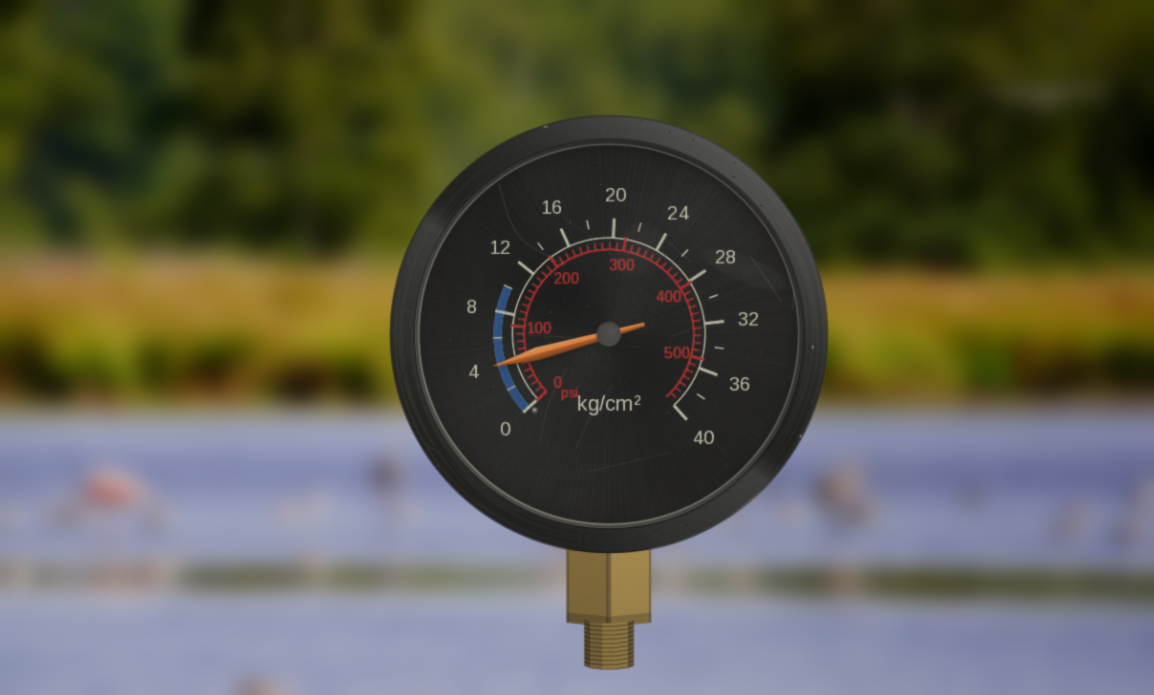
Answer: 4kg/cm²
